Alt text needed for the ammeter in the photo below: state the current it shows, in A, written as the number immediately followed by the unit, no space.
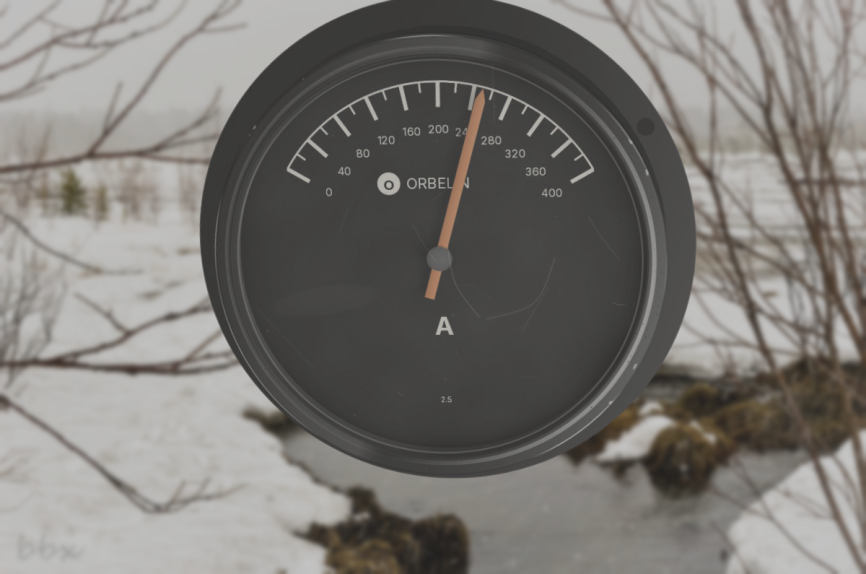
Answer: 250A
